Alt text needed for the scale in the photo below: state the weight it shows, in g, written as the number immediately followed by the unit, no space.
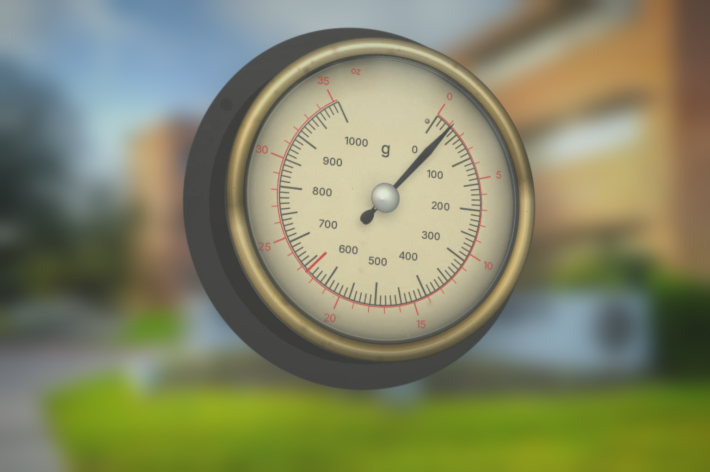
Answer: 30g
